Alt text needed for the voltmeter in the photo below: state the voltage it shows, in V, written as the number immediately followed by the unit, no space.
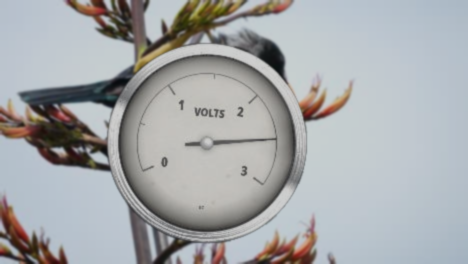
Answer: 2.5V
